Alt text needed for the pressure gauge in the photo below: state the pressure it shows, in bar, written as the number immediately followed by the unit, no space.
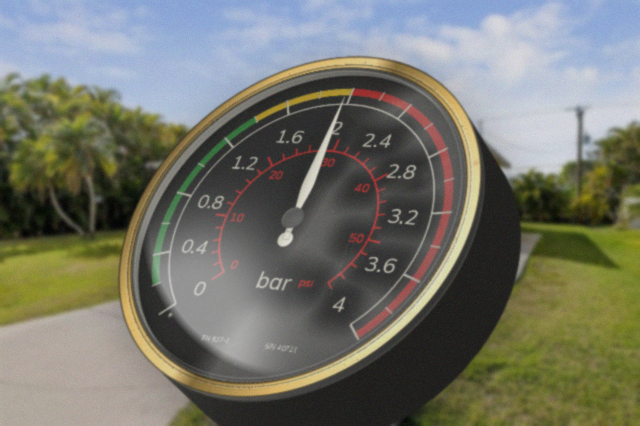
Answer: 2bar
